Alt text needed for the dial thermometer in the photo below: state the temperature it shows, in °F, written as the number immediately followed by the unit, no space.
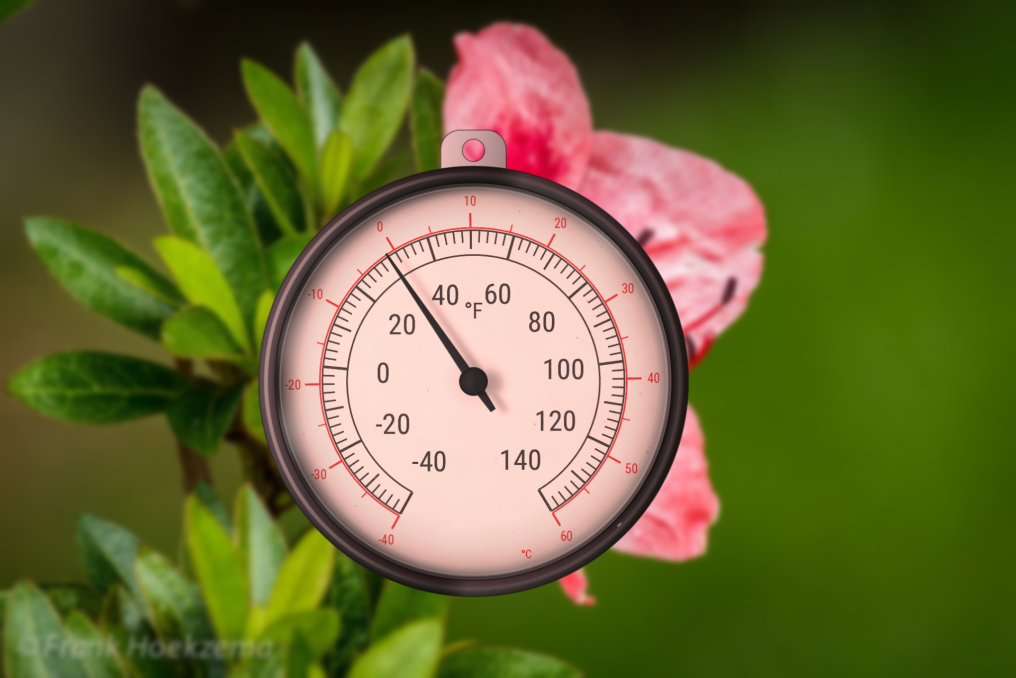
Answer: 30°F
